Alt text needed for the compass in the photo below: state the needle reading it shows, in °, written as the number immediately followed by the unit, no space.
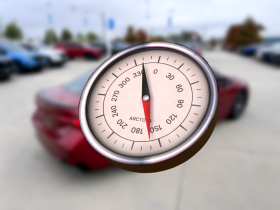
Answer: 160°
